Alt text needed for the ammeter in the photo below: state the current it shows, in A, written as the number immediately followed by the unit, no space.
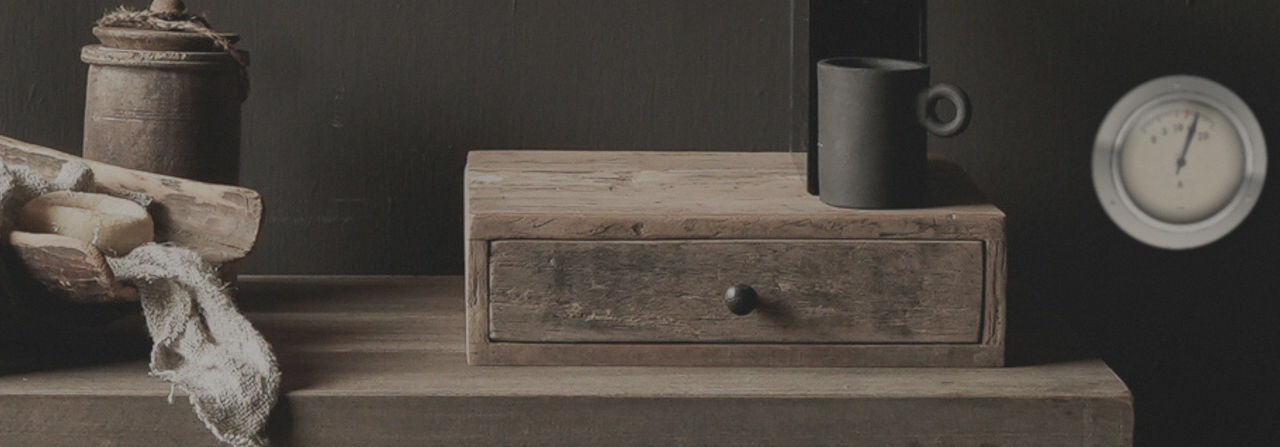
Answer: 15A
